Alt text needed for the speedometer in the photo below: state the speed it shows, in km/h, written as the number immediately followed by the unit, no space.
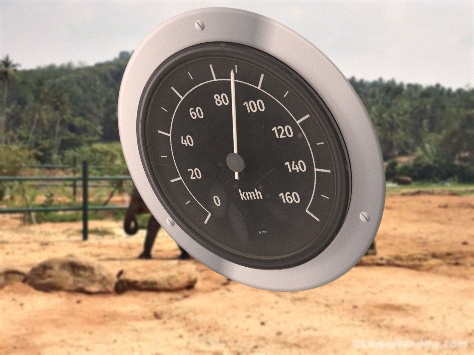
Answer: 90km/h
